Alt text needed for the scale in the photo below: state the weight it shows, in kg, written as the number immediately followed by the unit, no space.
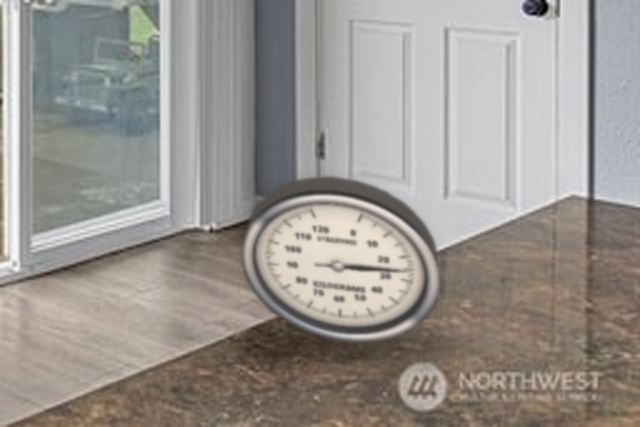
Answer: 25kg
